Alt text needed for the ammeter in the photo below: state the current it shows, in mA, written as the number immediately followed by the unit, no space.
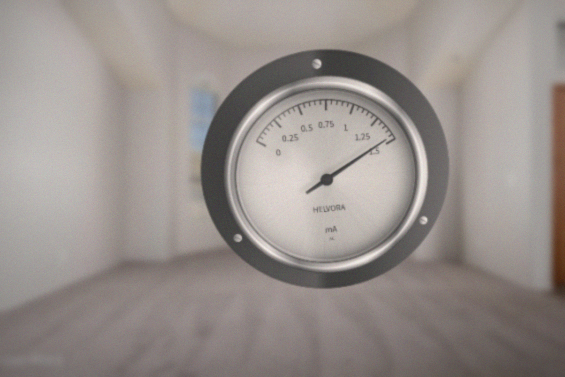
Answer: 1.45mA
